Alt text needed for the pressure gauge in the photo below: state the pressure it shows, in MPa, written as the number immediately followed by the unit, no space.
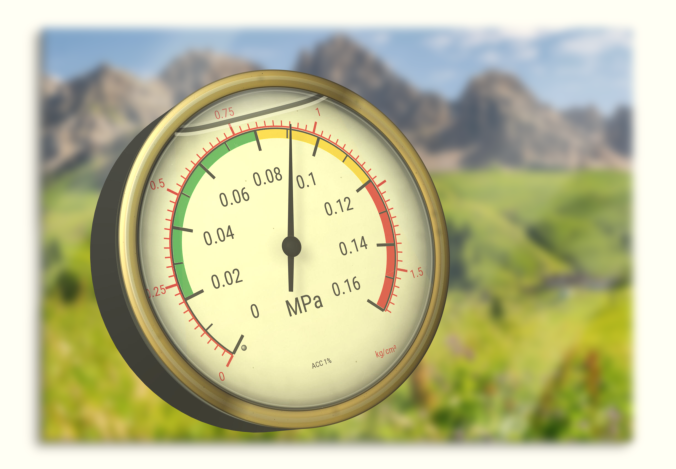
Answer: 0.09MPa
